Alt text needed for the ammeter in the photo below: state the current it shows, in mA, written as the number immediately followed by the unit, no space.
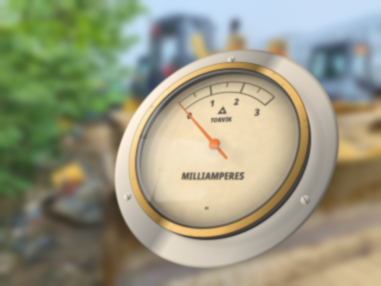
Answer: 0mA
